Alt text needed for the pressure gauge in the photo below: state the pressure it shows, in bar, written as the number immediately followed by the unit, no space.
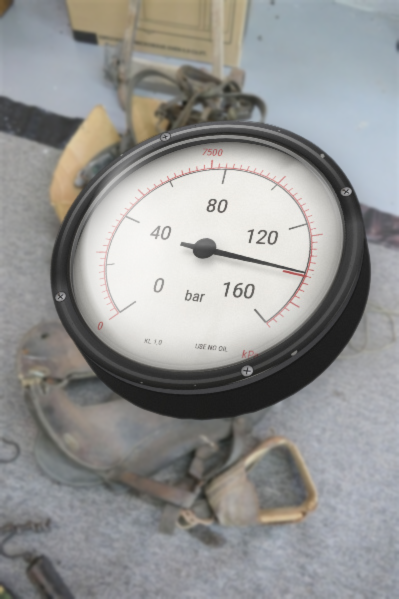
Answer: 140bar
